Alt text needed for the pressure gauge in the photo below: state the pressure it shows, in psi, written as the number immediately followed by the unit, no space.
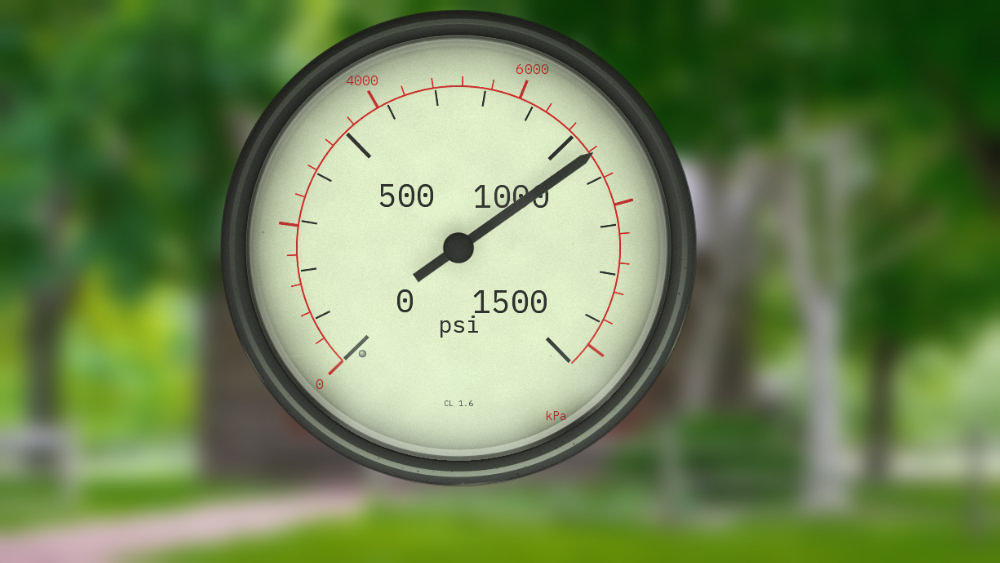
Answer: 1050psi
